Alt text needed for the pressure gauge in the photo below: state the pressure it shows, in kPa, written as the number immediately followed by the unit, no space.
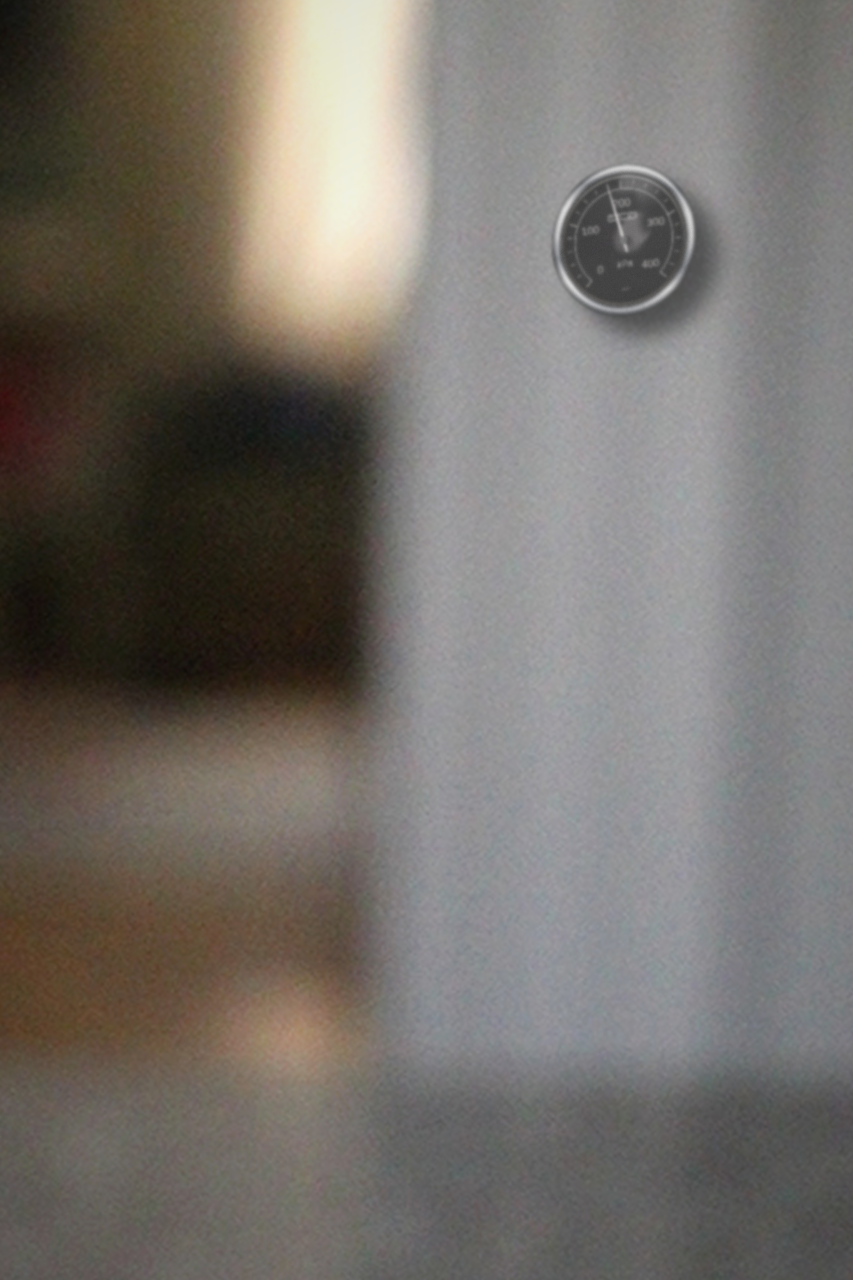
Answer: 180kPa
